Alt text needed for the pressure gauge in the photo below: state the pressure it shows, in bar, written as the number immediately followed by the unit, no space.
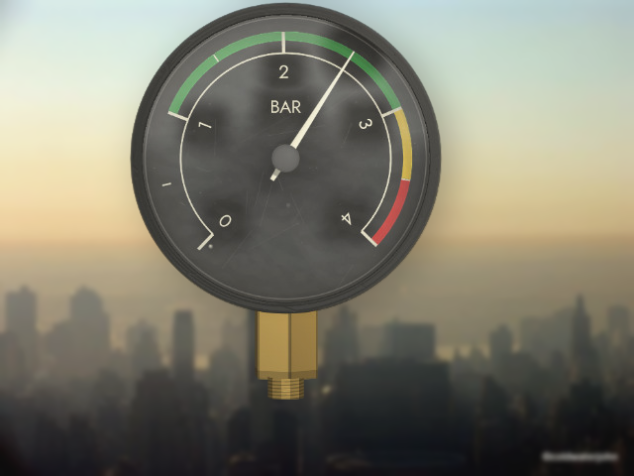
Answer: 2.5bar
